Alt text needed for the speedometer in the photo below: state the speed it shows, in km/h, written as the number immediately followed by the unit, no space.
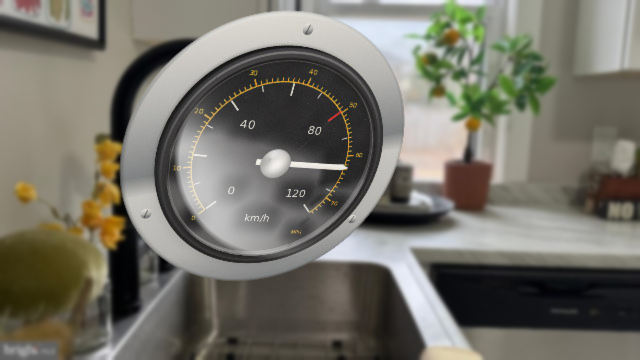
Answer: 100km/h
